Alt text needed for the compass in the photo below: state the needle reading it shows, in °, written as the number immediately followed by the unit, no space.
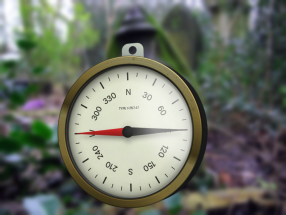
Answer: 270°
